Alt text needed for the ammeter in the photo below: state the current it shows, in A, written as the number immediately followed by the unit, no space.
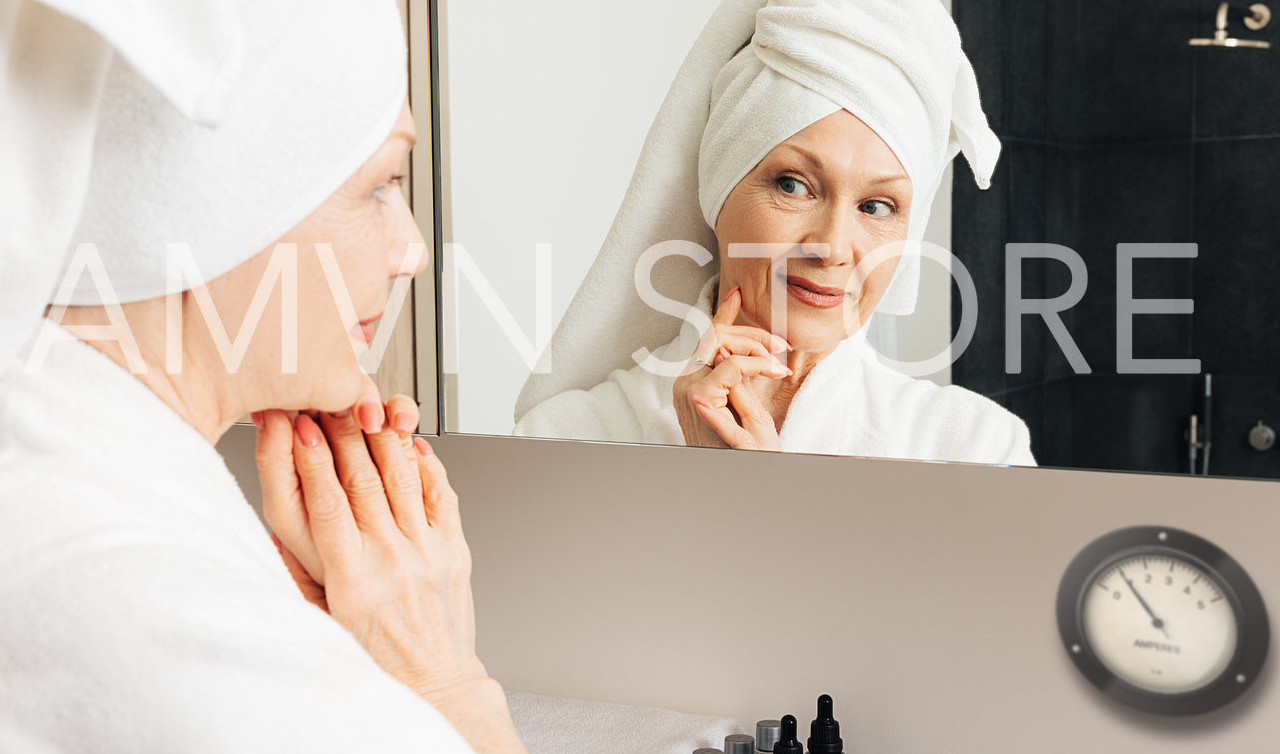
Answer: 1A
